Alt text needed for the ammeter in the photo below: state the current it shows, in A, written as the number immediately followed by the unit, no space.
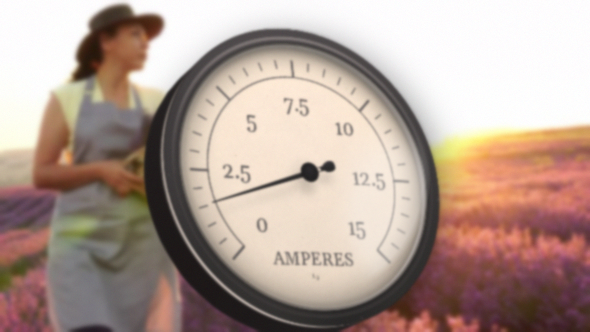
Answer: 1.5A
